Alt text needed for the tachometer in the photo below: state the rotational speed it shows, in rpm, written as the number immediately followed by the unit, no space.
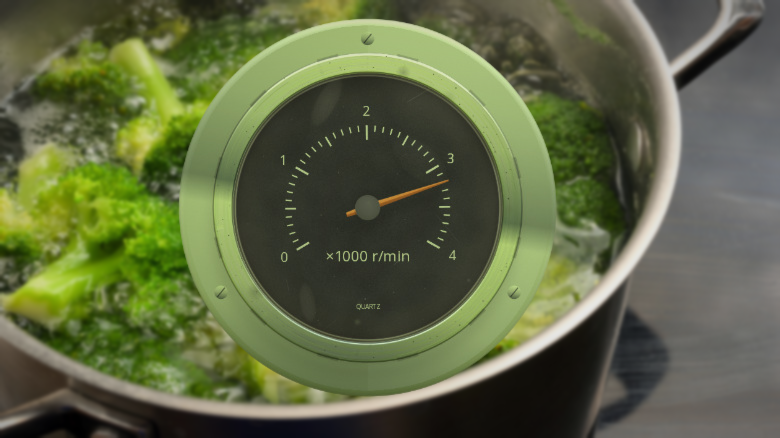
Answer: 3200rpm
